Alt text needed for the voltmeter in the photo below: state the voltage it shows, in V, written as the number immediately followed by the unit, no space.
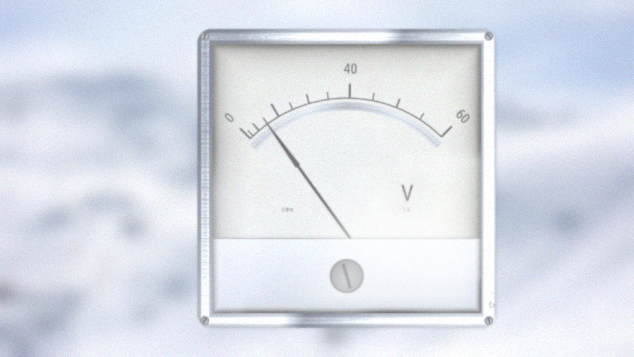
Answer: 15V
